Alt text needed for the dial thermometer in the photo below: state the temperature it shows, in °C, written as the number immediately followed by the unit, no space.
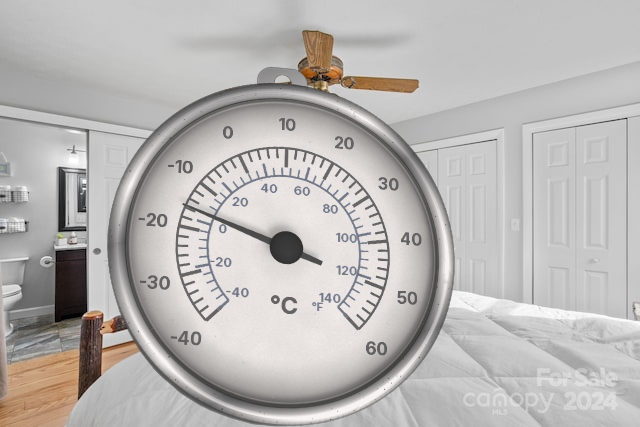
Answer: -16°C
